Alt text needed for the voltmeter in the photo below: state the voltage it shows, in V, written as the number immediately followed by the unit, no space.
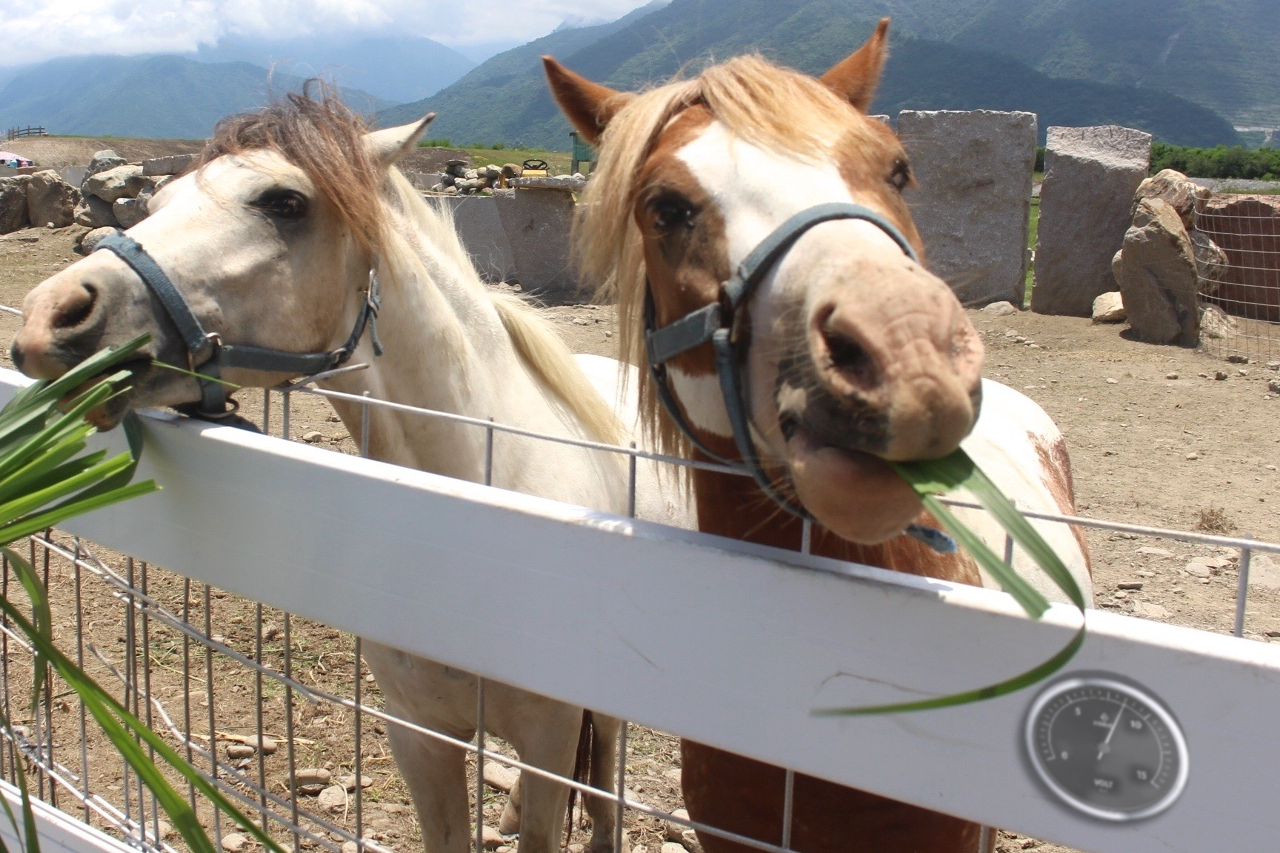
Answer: 8.5V
